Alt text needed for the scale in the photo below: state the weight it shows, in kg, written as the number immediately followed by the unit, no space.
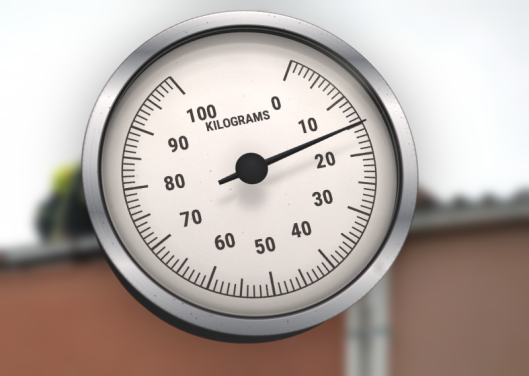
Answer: 15kg
